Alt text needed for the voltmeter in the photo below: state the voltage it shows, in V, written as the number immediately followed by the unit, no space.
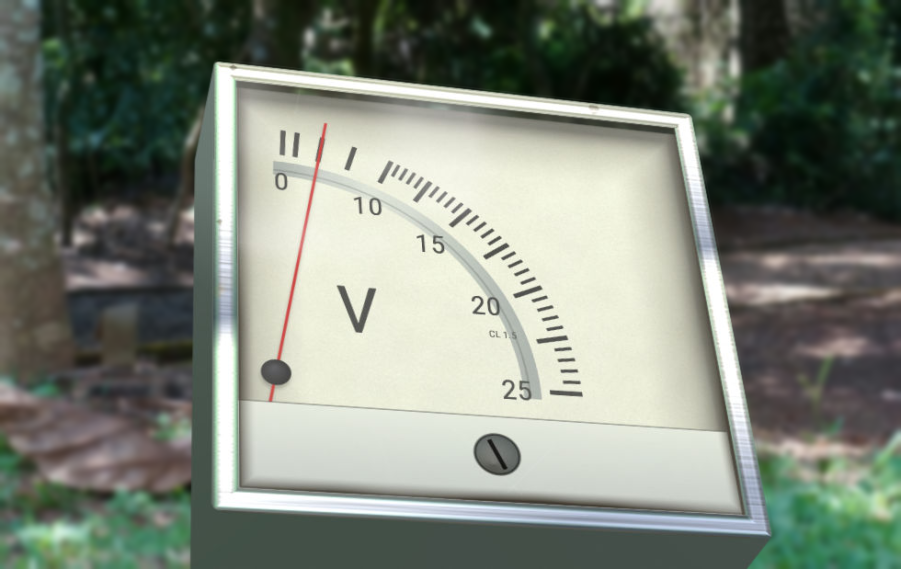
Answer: 5V
